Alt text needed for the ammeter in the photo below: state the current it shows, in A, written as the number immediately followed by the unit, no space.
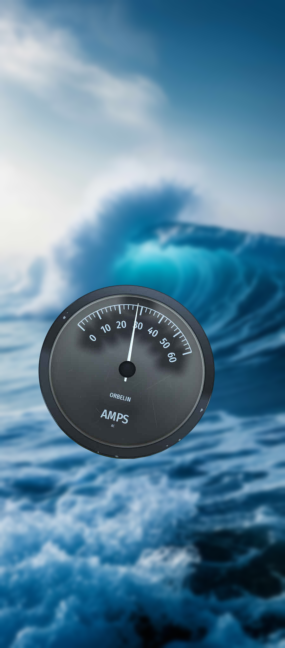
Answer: 28A
